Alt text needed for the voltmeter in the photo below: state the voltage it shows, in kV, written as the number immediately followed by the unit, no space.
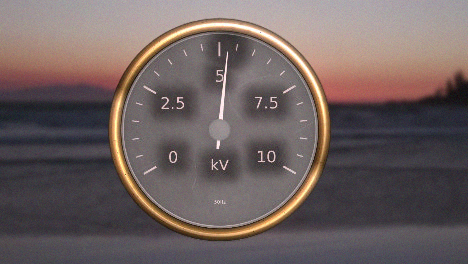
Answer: 5.25kV
